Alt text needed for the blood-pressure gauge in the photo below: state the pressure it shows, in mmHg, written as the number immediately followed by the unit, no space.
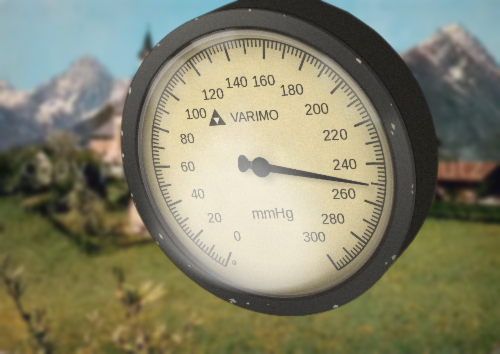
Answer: 250mmHg
